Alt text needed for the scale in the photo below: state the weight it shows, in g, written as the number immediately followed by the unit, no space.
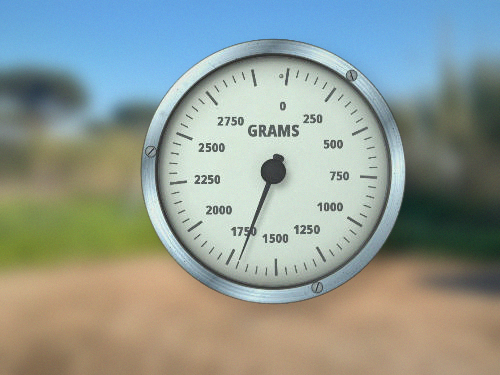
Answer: 1700g
